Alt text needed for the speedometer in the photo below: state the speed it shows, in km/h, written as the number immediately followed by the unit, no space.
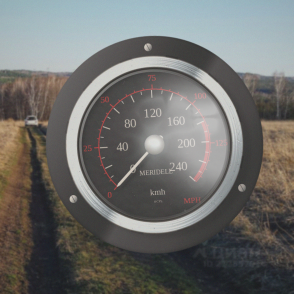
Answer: 0km/h
